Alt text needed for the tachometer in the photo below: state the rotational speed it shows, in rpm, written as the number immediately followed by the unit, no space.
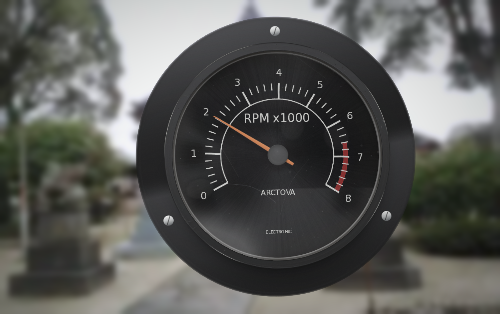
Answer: 2000rpm
